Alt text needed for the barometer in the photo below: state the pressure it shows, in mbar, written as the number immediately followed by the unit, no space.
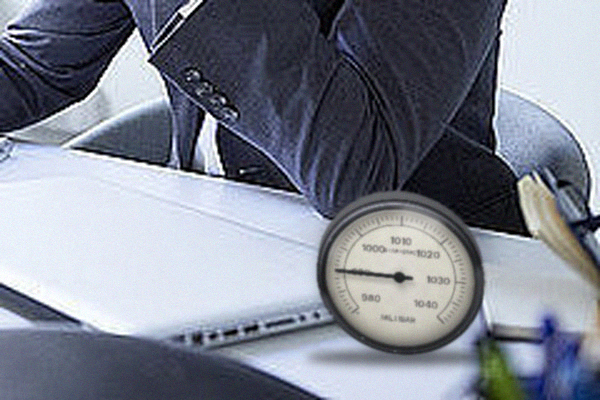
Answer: 990mbar
